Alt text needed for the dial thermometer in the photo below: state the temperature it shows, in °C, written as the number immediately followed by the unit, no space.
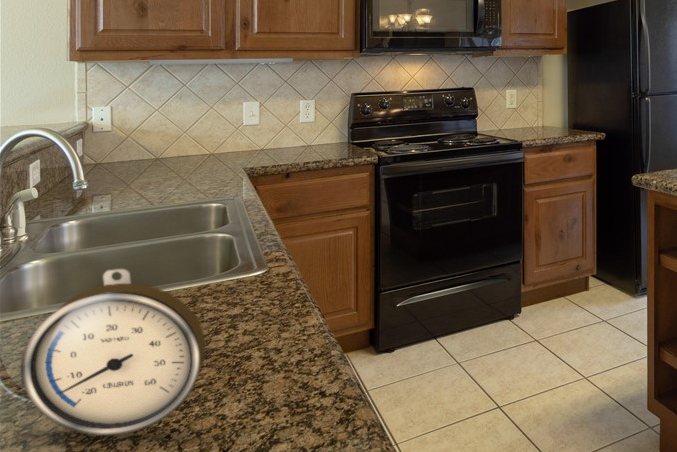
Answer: -14°C
